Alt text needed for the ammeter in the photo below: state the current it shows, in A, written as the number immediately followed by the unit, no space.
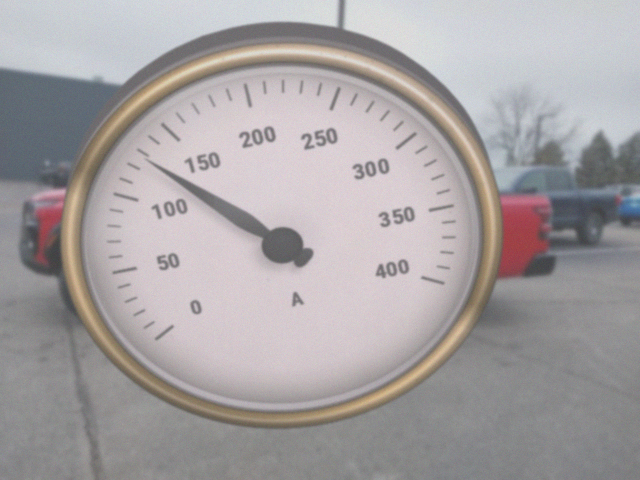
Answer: 130A
